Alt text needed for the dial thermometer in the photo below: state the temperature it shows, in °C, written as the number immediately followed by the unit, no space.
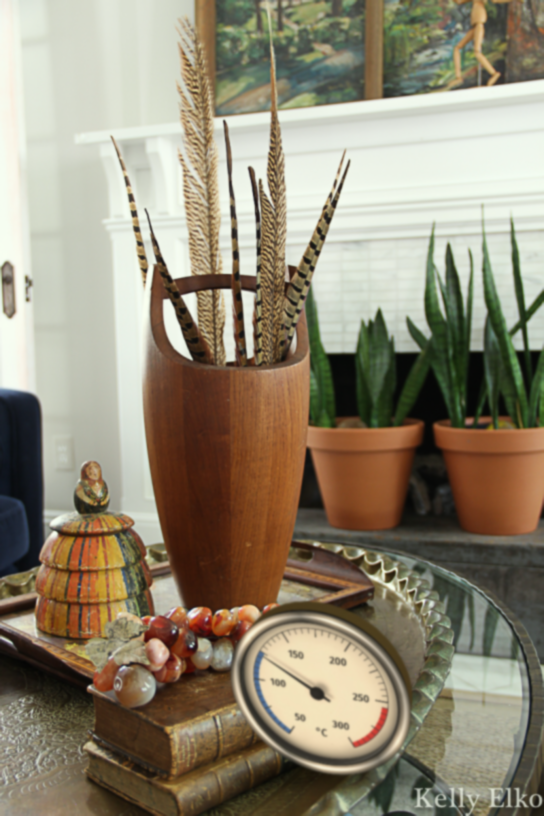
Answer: 125°C
